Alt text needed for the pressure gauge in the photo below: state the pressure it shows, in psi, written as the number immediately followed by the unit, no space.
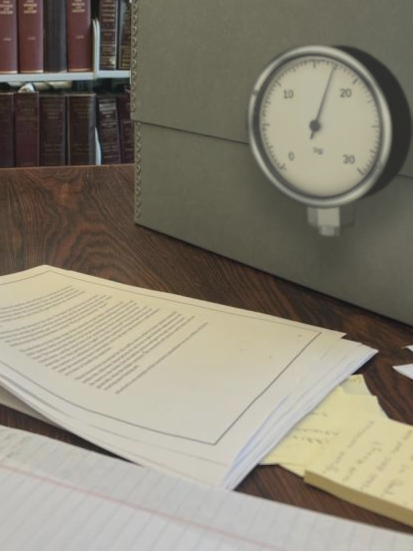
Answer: 17.5psi
